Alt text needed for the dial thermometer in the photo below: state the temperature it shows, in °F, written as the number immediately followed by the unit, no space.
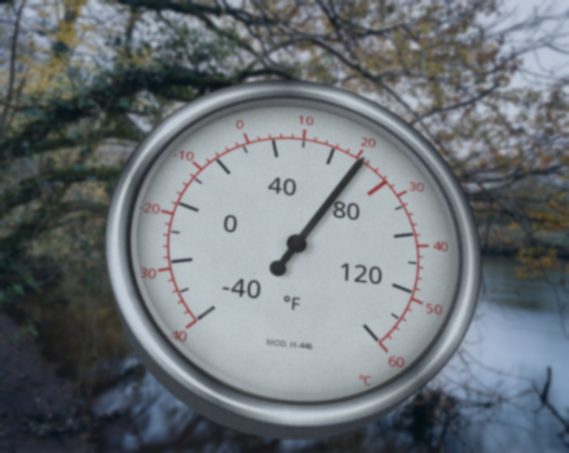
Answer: 70°F
